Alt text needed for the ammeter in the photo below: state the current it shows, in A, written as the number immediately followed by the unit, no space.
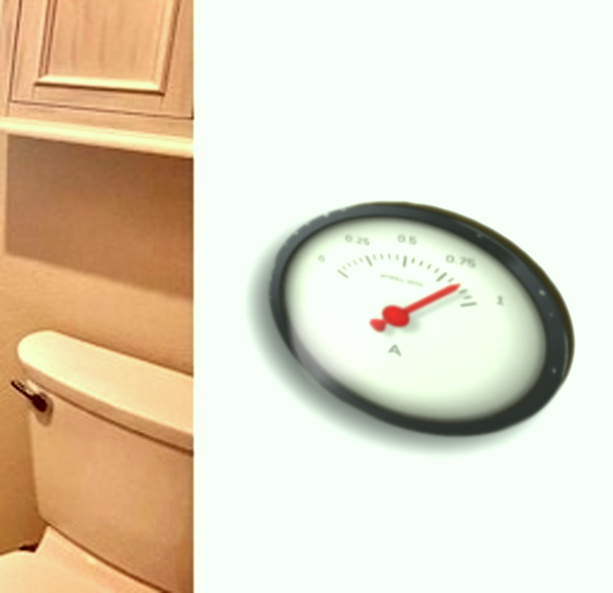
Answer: 0.85A
